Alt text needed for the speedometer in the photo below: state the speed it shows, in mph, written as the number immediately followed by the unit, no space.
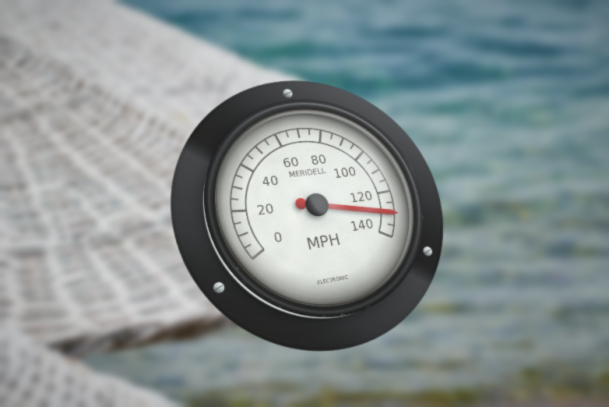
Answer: 130mph
